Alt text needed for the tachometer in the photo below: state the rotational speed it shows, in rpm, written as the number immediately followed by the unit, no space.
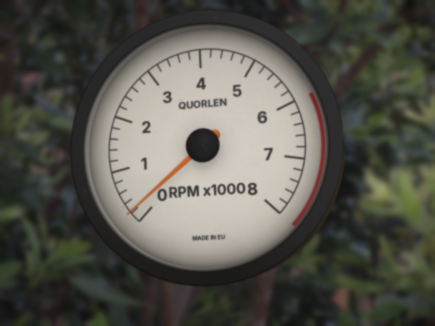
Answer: 200rpm
